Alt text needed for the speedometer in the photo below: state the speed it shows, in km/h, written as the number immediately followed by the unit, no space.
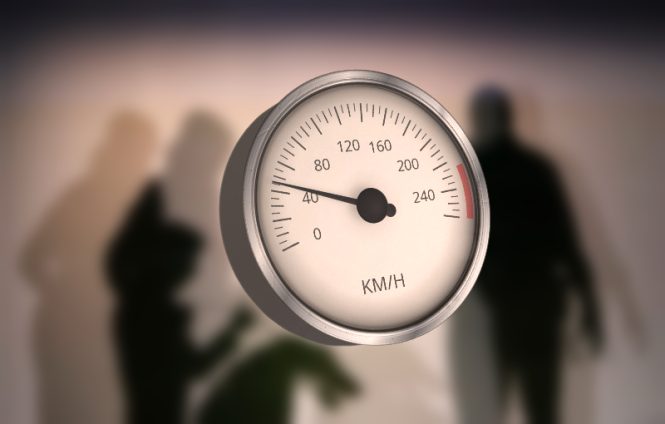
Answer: 45km/h
